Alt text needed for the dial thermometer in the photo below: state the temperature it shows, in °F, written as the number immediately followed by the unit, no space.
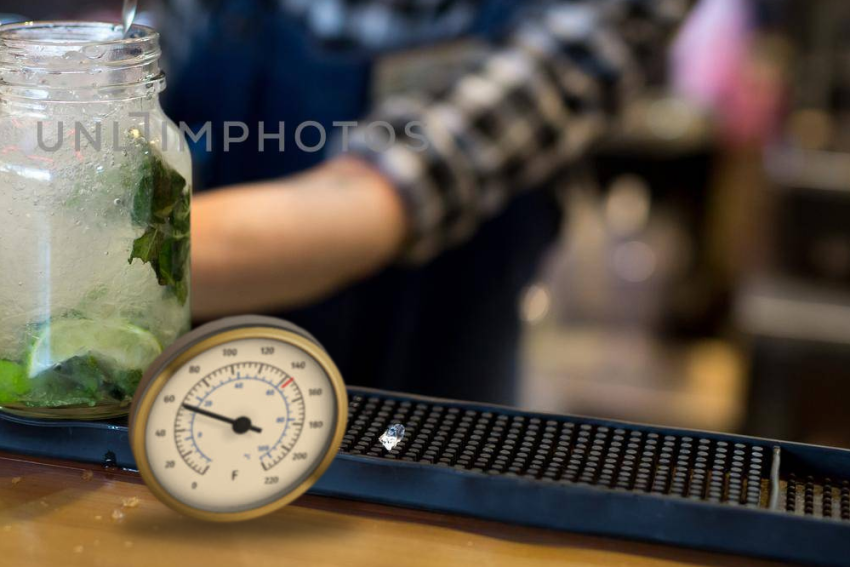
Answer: 60°F
